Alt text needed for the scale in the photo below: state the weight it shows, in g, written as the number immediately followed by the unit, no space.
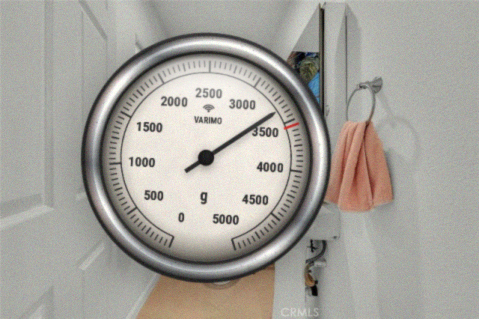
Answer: 3350g
